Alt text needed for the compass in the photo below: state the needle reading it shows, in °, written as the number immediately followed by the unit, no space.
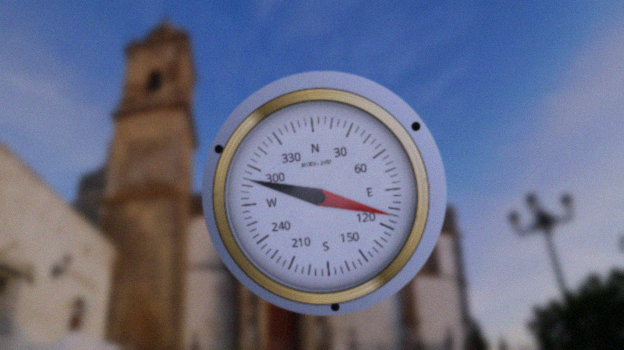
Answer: 110°
